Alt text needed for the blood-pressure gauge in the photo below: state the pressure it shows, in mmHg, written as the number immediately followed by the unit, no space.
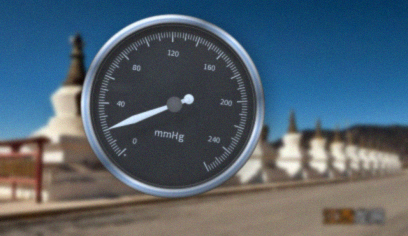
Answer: 20mmHg
